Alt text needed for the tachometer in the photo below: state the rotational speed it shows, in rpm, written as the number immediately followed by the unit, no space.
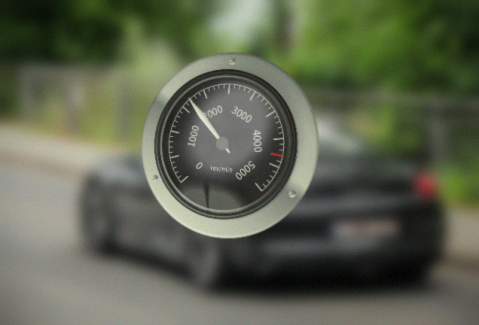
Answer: 1700rpm
